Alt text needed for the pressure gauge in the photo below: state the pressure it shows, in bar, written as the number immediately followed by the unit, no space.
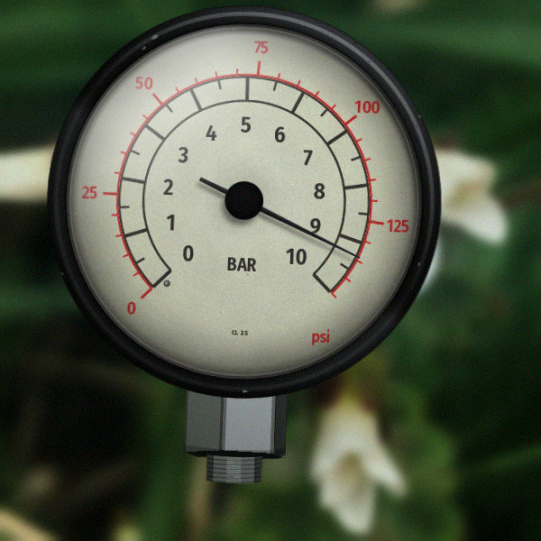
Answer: 9.25bar
